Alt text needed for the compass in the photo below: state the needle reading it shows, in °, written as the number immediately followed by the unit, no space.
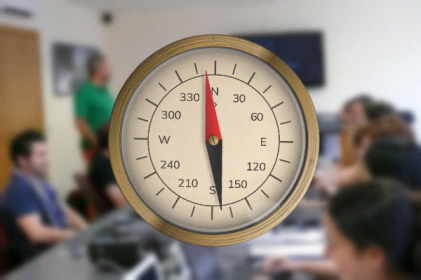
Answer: 352.5°
